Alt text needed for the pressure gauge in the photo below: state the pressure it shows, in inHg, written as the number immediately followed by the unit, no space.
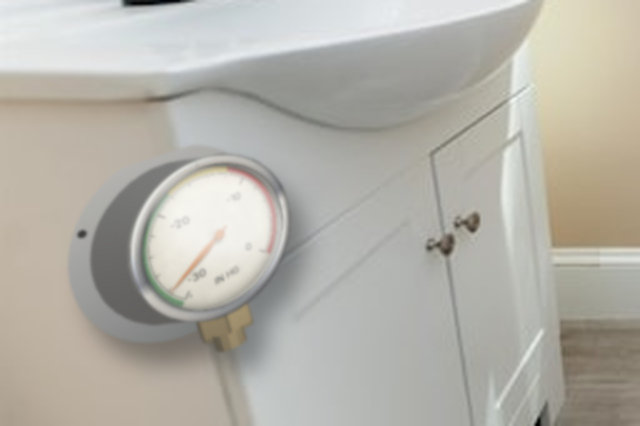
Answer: -28inHg
